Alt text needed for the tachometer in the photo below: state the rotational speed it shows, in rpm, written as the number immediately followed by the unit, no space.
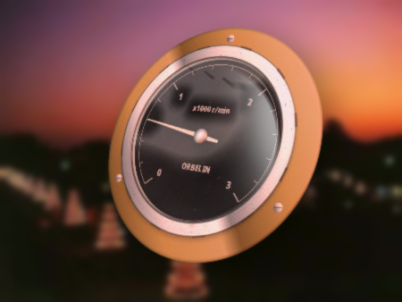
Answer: 600rpm
